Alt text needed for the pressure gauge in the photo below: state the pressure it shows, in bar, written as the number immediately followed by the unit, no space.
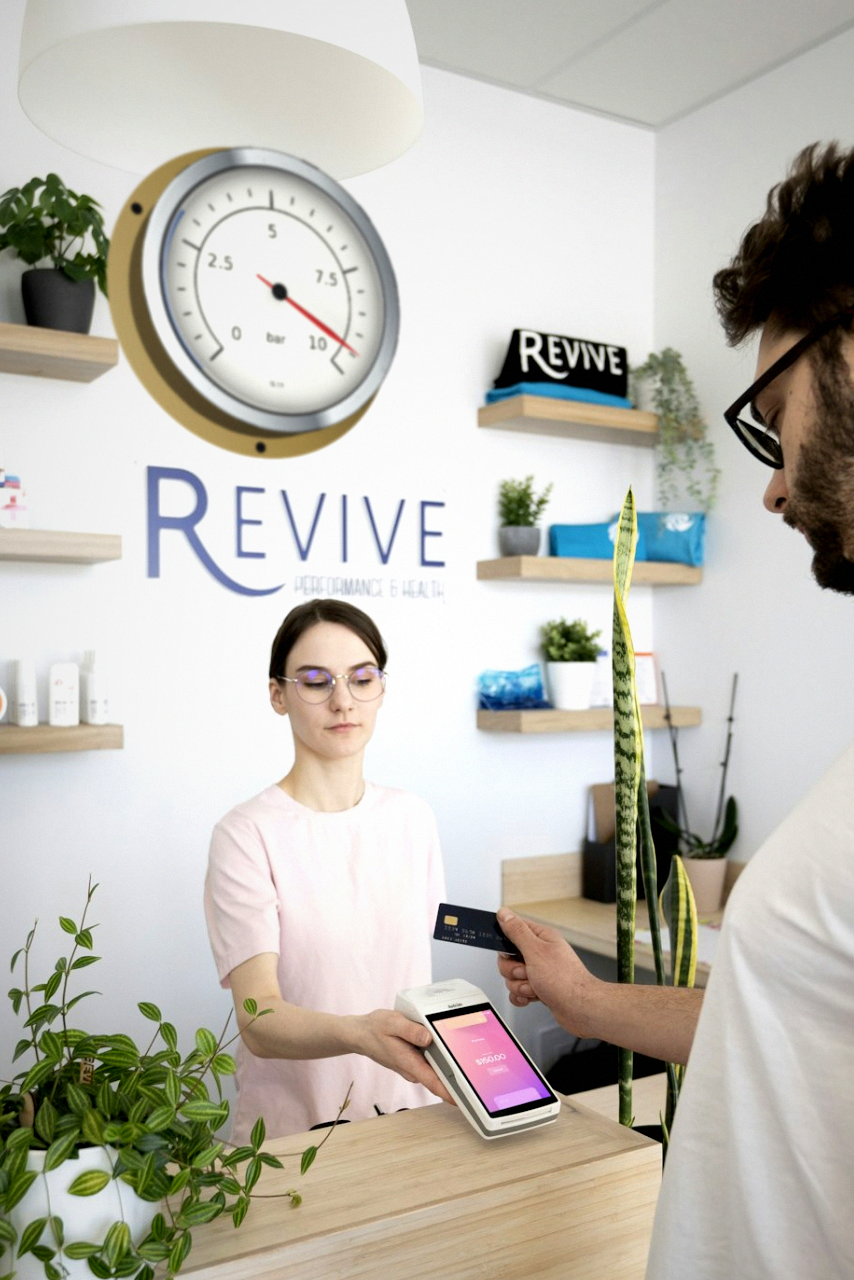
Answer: 9.5bar
